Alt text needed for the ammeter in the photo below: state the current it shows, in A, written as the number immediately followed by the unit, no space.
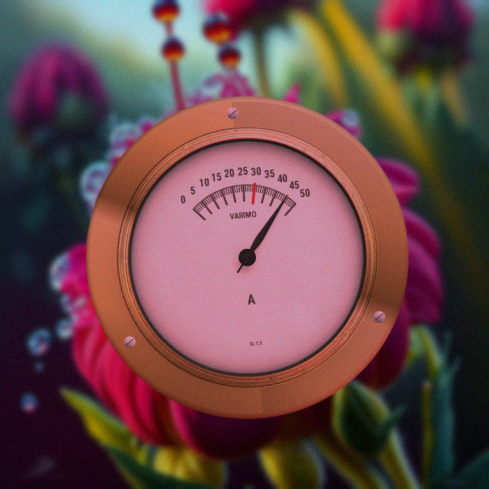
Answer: 45A
